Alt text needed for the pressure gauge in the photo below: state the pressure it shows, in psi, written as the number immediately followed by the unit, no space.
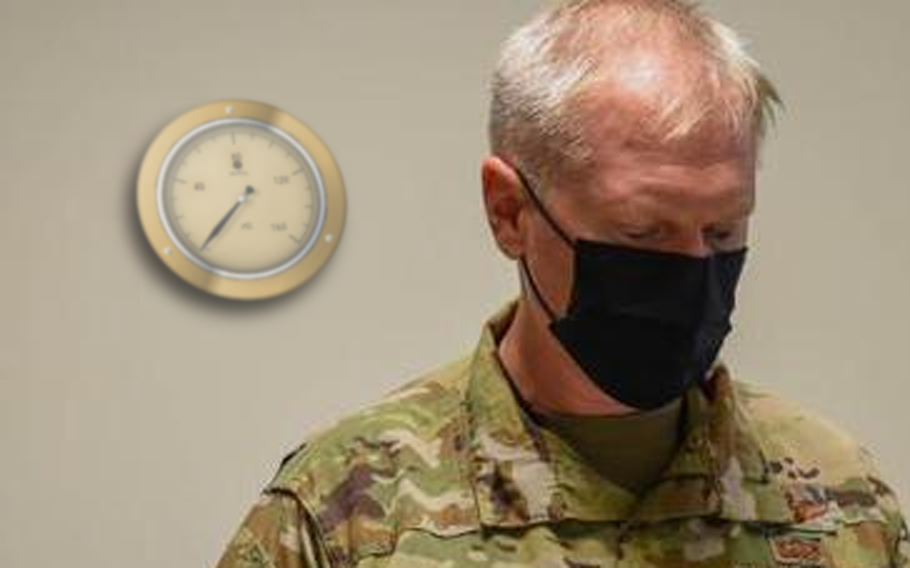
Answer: 0psi
